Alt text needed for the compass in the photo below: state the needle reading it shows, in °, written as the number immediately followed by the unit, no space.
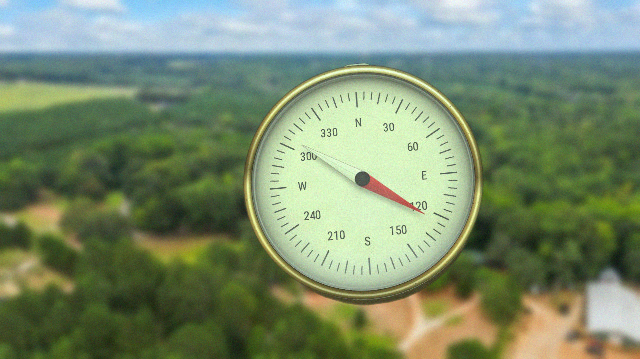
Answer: 125°
